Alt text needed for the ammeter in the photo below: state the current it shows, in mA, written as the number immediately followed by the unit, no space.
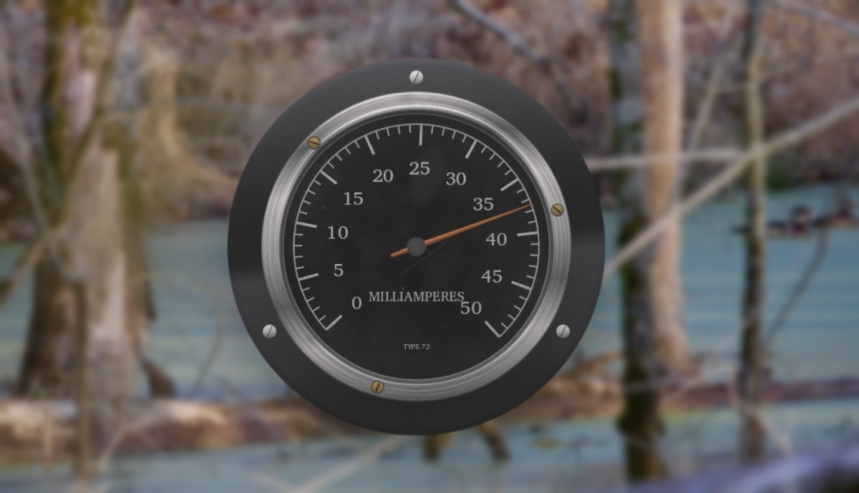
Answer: 37.5mA
